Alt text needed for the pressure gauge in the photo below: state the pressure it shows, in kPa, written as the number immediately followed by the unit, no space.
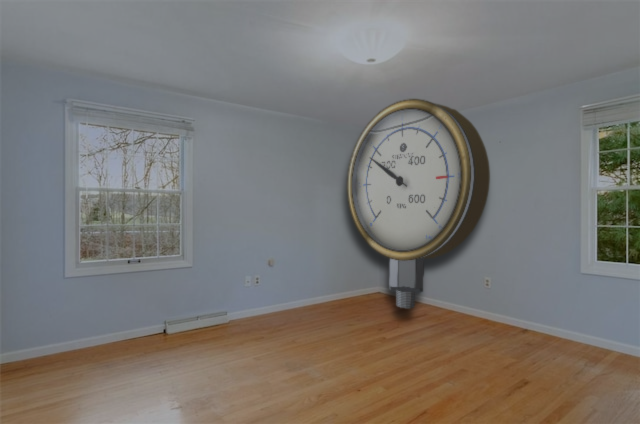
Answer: 175kPa
